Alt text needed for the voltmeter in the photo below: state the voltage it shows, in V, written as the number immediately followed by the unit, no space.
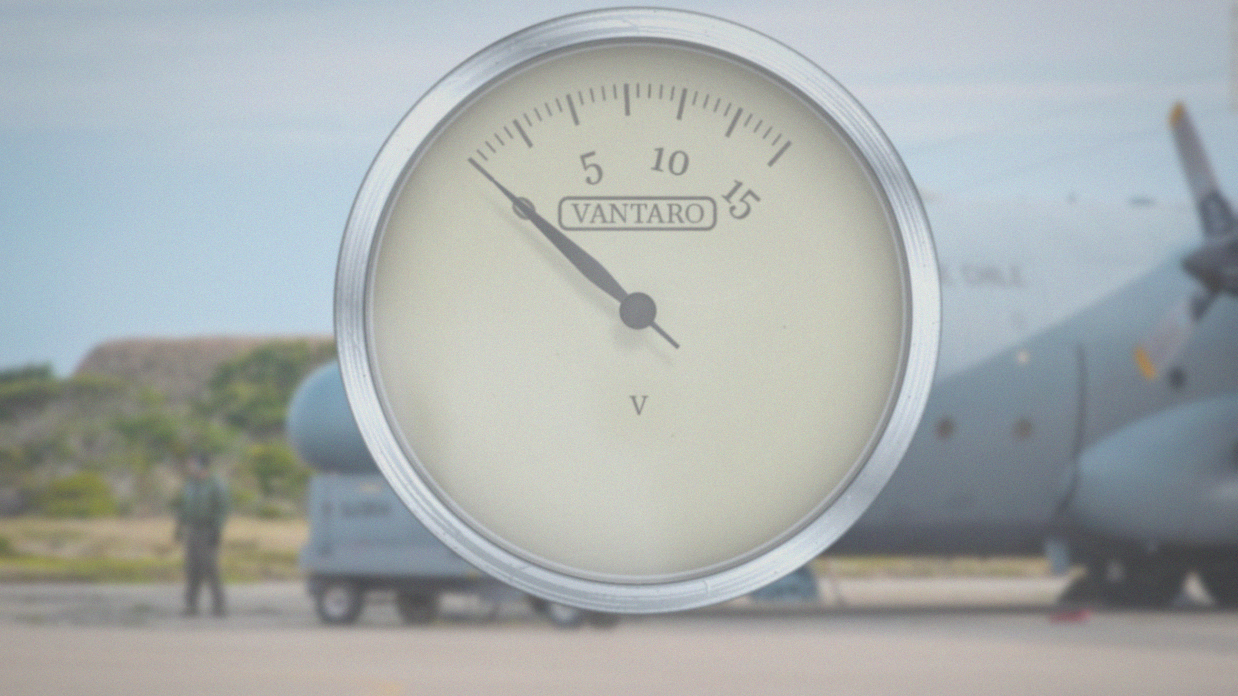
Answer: 0V
